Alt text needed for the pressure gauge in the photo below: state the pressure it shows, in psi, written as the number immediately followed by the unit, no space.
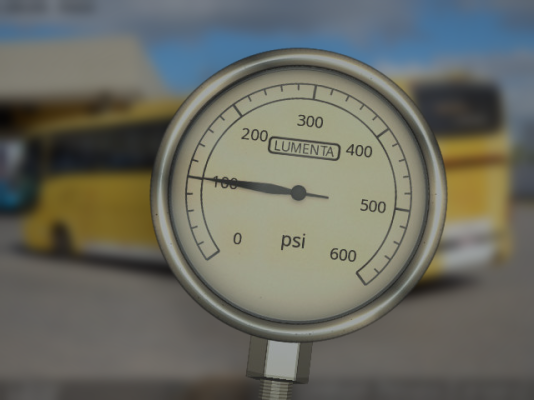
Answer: 100psi
